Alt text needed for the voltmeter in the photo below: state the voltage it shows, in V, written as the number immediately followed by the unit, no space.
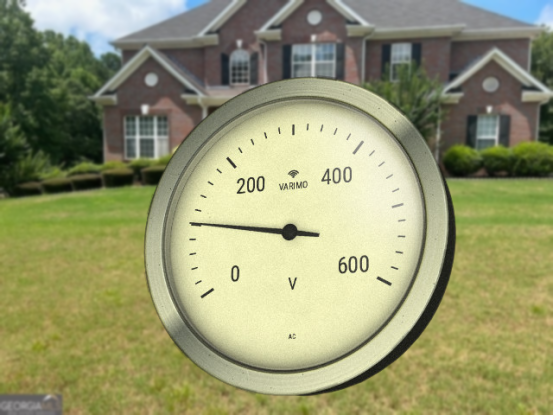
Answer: 100V
